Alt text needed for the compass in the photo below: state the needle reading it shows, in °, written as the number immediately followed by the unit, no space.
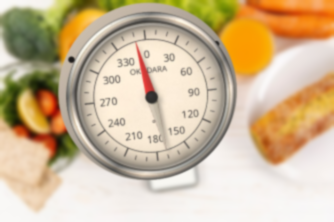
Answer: 350°
